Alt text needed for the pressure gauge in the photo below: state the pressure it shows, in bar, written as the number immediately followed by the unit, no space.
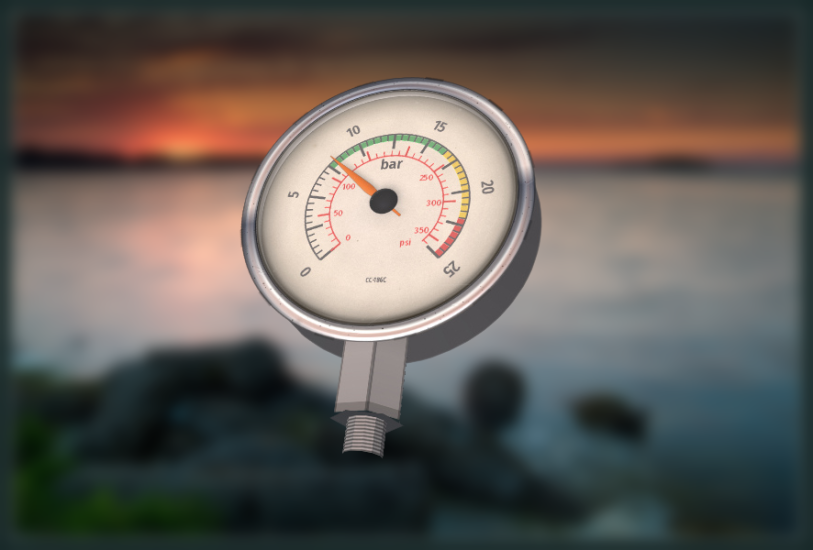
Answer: 8bar
